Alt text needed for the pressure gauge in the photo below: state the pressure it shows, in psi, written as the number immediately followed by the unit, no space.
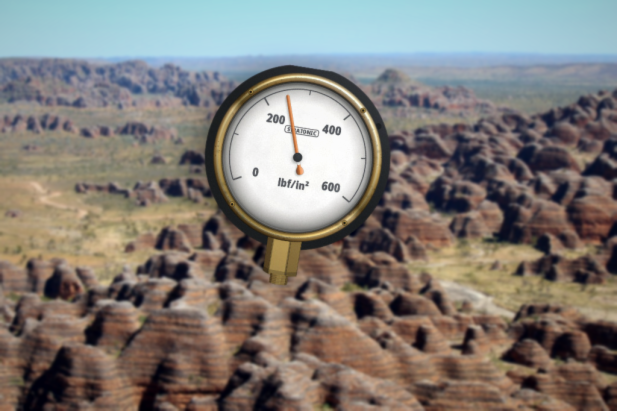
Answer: 250psi
